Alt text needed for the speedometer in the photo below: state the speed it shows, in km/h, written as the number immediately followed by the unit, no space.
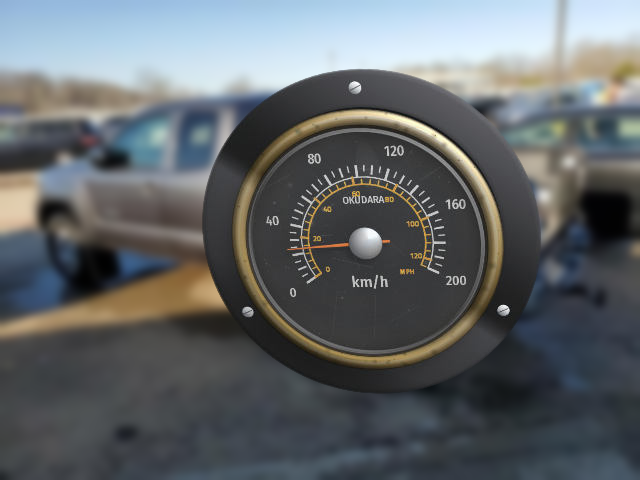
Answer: 25km/h
